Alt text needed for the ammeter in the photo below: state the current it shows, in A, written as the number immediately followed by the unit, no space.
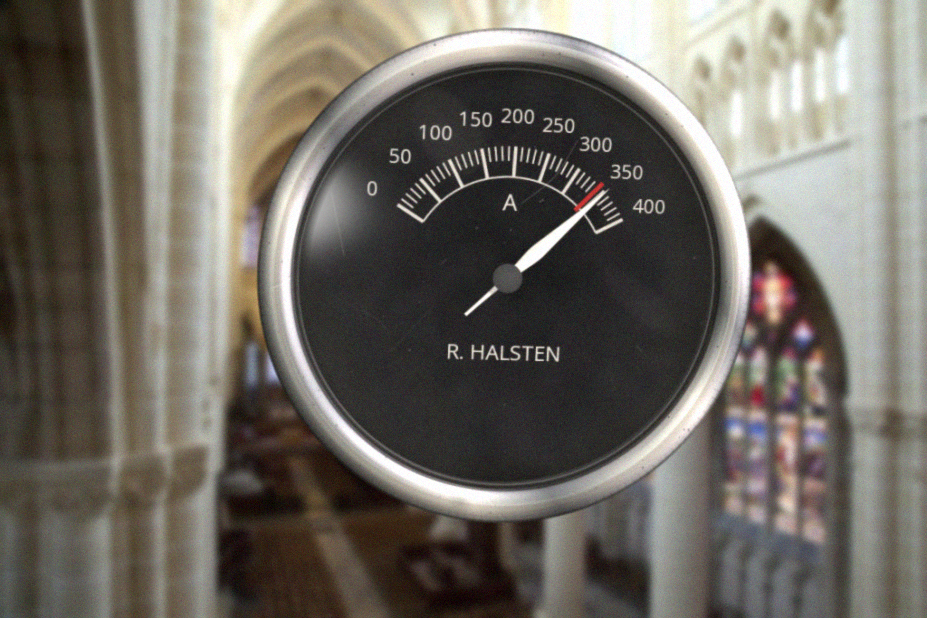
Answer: 350A
